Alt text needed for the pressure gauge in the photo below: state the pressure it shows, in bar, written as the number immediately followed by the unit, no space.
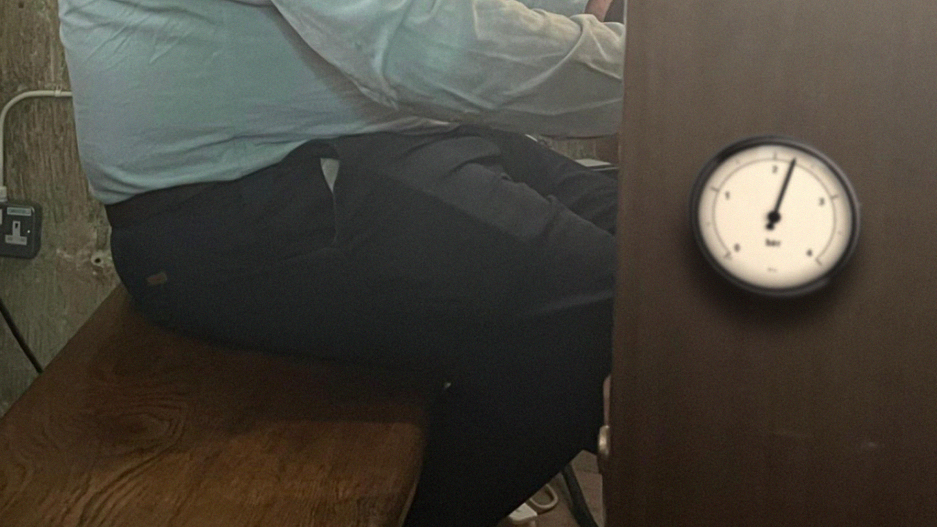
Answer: 2.25bar
